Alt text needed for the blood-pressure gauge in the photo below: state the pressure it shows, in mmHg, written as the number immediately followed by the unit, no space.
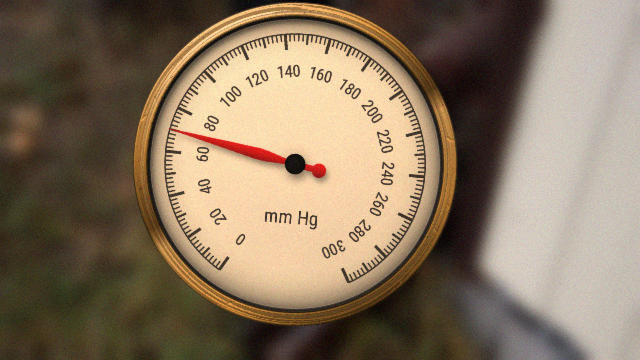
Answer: 70mmHg
